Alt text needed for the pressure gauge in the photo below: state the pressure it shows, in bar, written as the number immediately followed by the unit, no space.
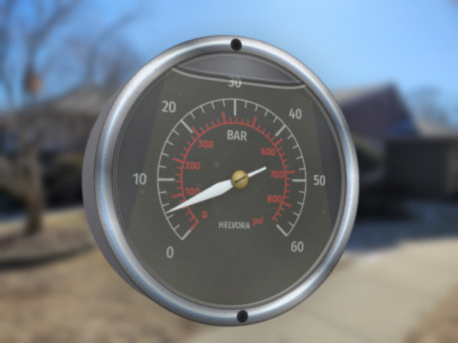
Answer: 5bar
